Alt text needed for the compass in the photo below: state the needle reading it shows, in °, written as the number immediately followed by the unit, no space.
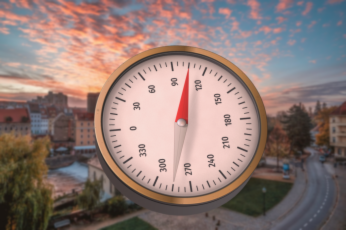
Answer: 105°
